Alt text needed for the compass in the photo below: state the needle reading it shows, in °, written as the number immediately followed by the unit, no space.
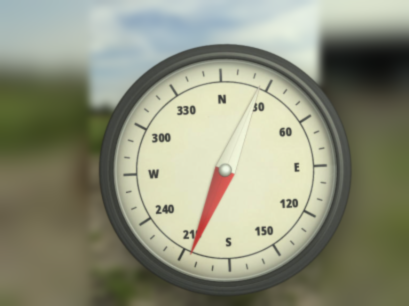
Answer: 205°
